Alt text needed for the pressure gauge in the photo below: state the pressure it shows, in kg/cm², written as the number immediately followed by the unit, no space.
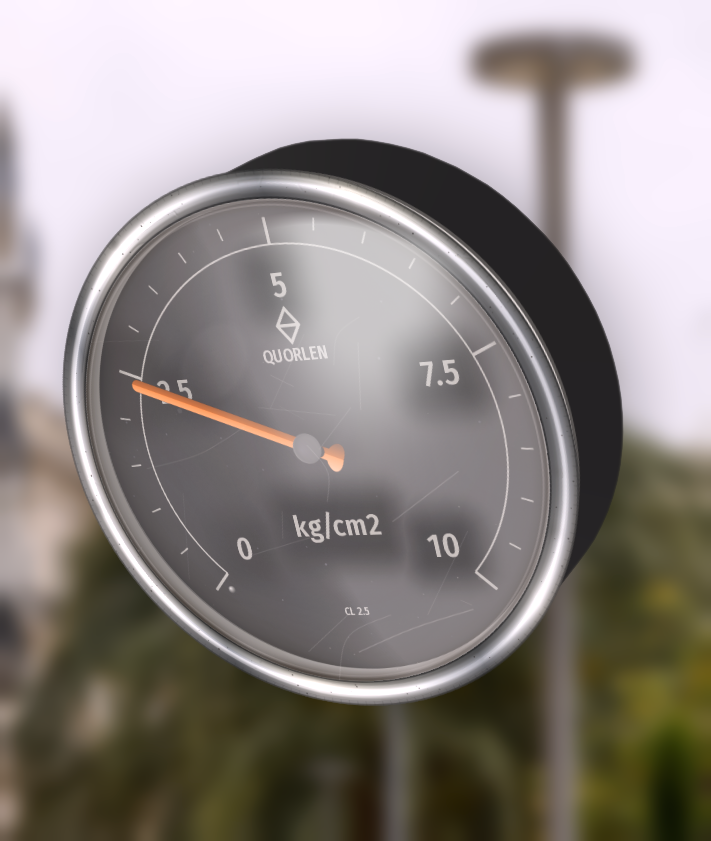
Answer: 2.5kg/cm²
